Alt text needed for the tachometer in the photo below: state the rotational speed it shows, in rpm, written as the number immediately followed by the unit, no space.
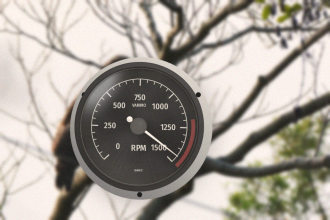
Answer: 1450rpm
